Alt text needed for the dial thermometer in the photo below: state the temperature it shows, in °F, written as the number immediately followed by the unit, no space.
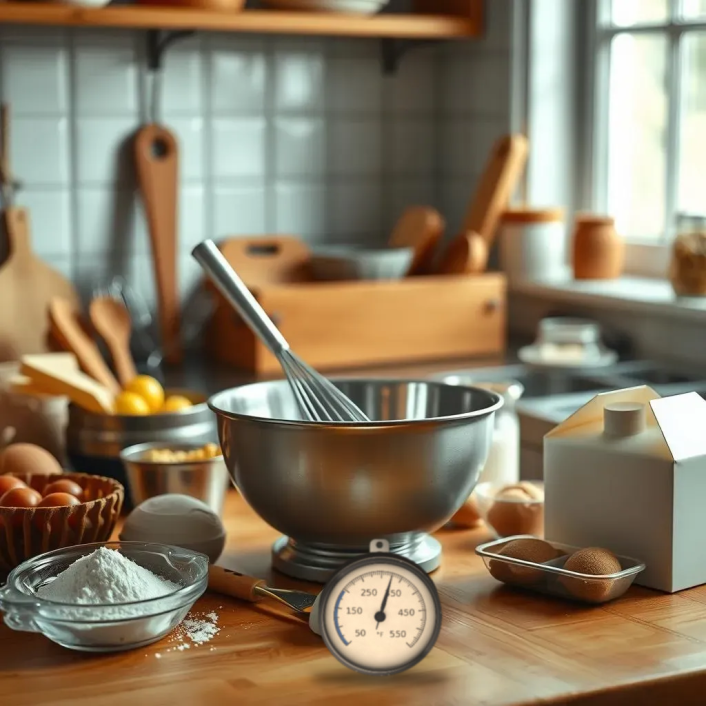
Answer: 325°F
